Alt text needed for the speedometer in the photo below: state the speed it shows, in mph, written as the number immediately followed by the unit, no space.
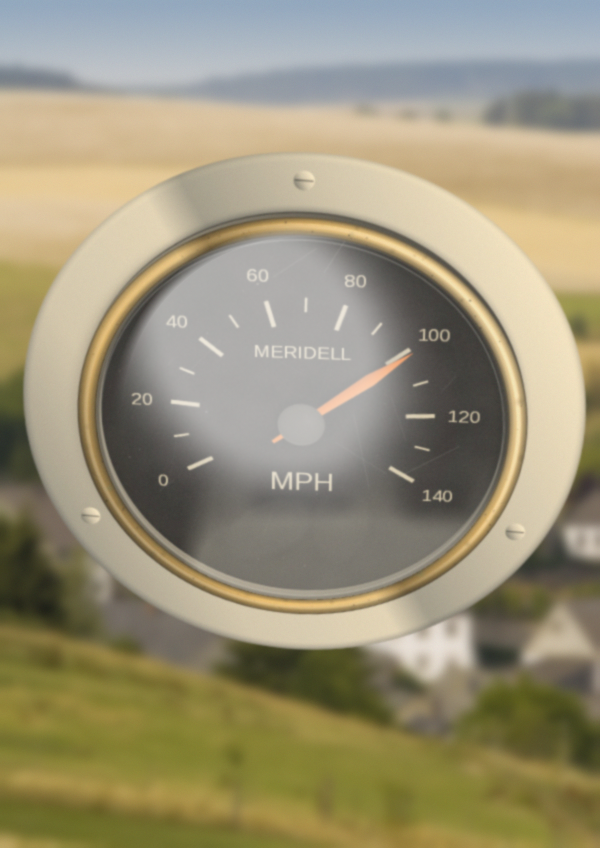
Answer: 100mph
